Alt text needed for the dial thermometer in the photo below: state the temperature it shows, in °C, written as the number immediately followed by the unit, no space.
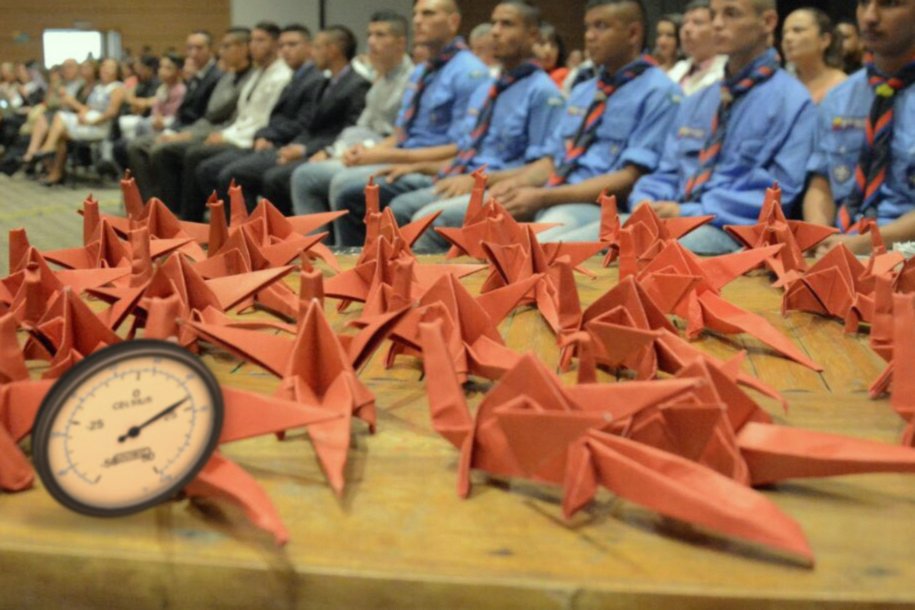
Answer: 20°C
